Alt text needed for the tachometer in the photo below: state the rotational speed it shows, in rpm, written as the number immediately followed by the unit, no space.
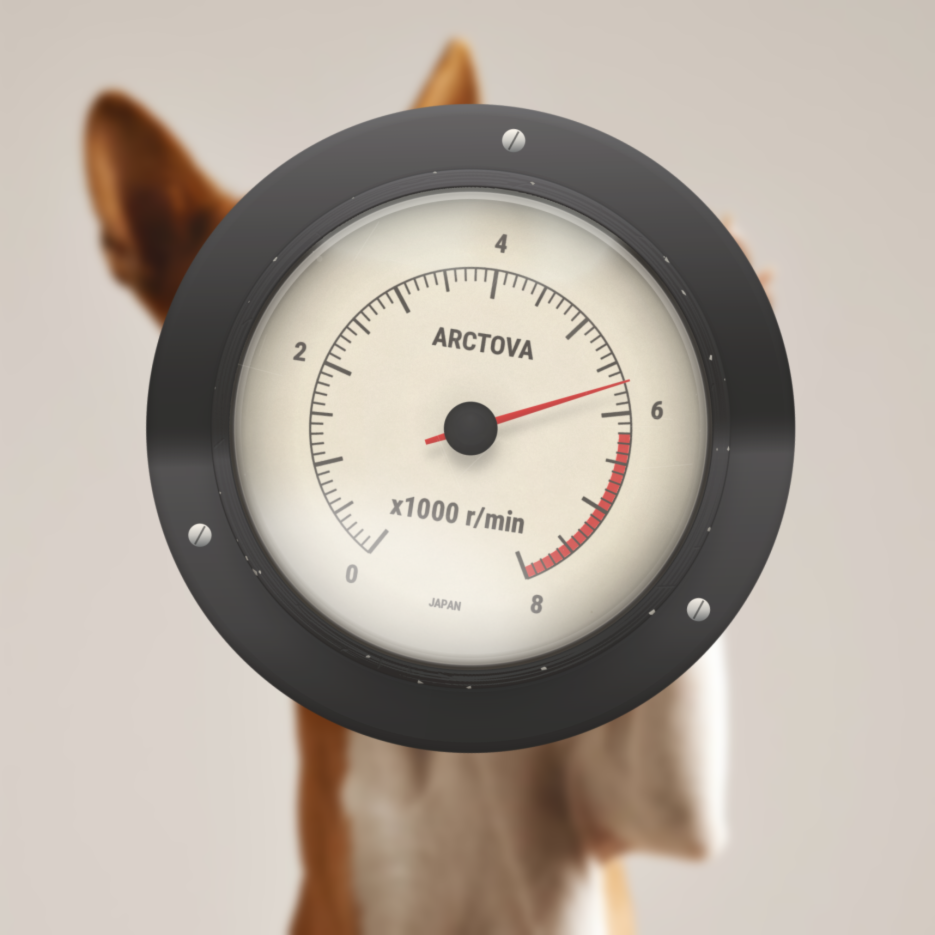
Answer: 5700rpm
